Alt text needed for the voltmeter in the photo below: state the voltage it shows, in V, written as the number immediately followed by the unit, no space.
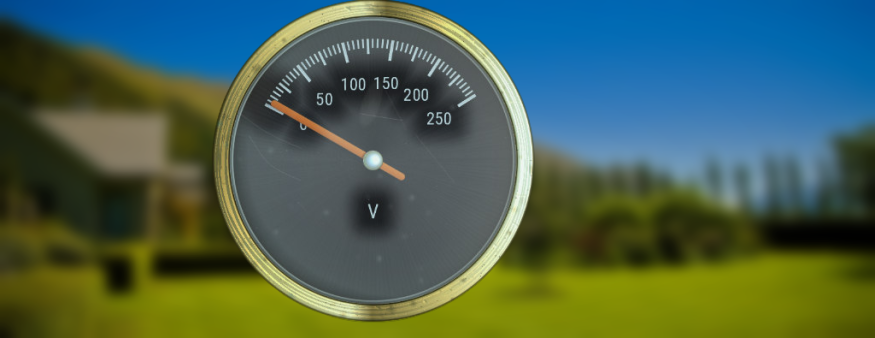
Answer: 5V
